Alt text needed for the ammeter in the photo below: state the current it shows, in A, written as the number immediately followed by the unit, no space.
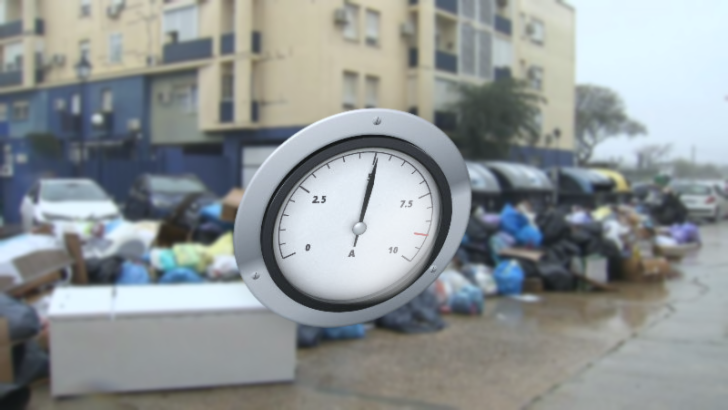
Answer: 5A
